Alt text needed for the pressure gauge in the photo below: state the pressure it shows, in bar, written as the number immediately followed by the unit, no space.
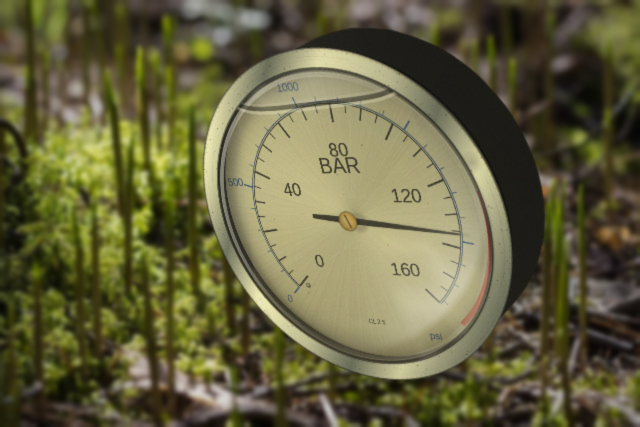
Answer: 135bar
